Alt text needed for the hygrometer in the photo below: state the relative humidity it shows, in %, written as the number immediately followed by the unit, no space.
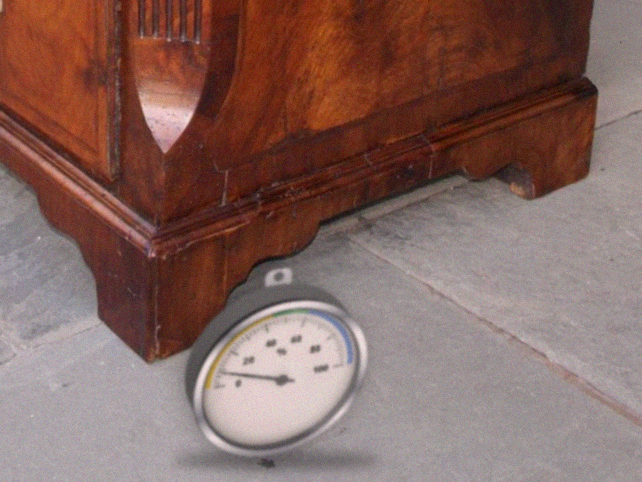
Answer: 10%
